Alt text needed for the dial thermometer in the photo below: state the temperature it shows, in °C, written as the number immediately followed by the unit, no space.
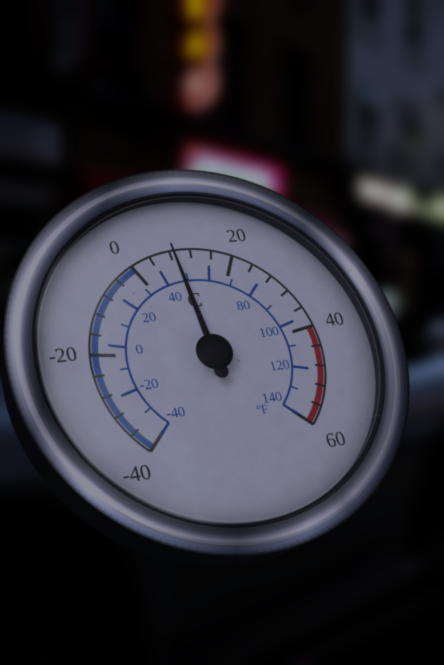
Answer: 8°C
